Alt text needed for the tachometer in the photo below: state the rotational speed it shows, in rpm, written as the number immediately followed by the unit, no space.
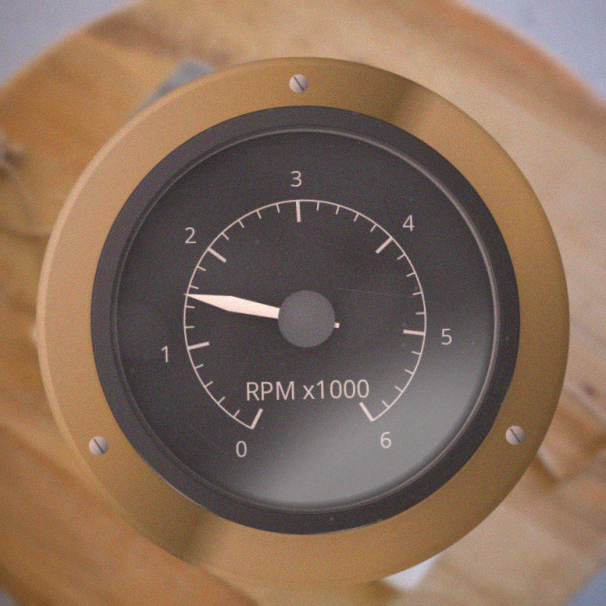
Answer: 1500rpm
